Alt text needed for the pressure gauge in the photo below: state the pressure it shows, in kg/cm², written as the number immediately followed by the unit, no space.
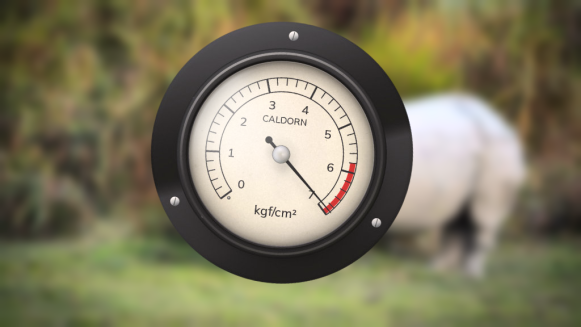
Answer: 6.9kg/cm²
